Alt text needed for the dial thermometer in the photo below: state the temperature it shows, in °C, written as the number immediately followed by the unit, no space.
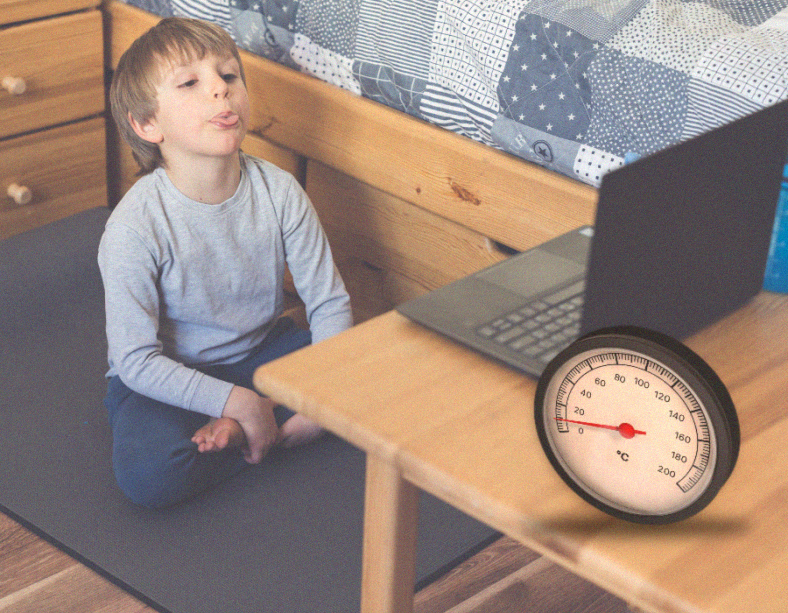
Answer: 10°C
